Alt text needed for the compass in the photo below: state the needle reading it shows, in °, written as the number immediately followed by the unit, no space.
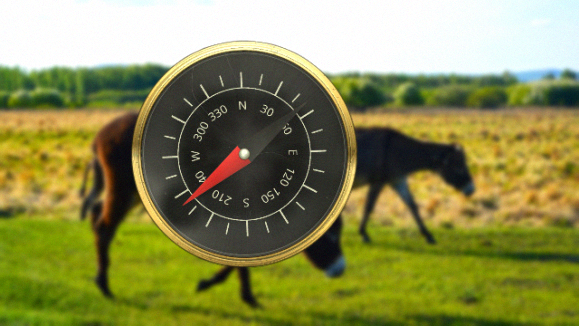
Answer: 232.5°
